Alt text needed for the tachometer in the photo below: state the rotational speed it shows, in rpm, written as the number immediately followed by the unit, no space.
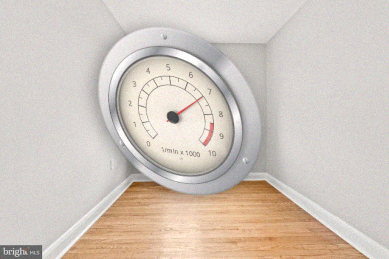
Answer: 7000rpm
